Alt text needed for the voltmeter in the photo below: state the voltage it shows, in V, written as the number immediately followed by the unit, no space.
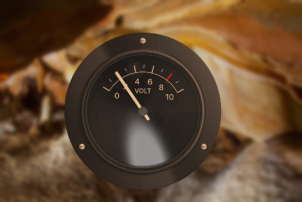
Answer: 2V
